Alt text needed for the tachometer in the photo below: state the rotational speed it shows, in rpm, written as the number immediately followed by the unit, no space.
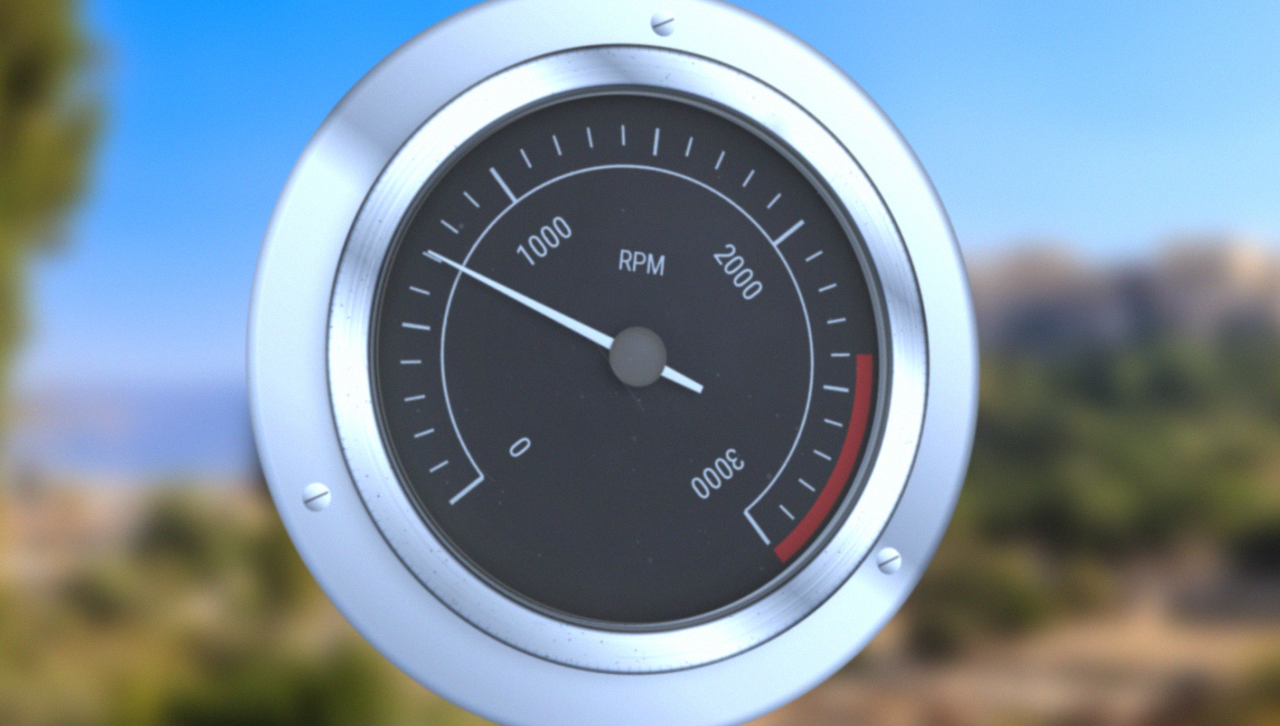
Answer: 700rpm
